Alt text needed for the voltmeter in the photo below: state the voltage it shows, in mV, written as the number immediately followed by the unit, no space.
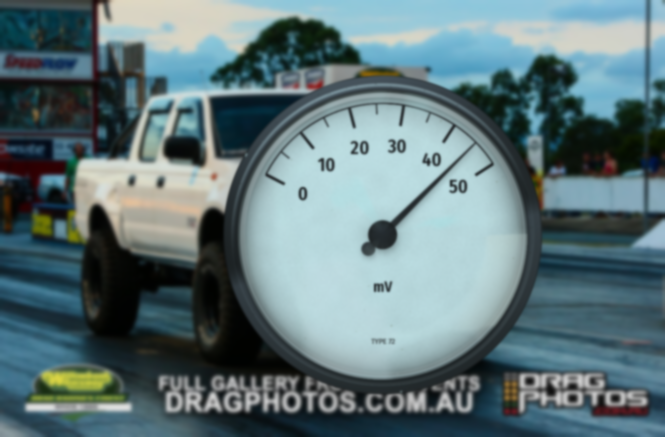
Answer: 45mV
